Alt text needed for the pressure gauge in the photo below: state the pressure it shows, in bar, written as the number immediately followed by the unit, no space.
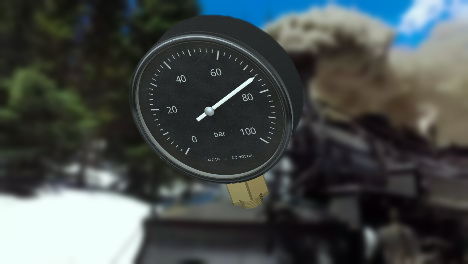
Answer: 74bar
